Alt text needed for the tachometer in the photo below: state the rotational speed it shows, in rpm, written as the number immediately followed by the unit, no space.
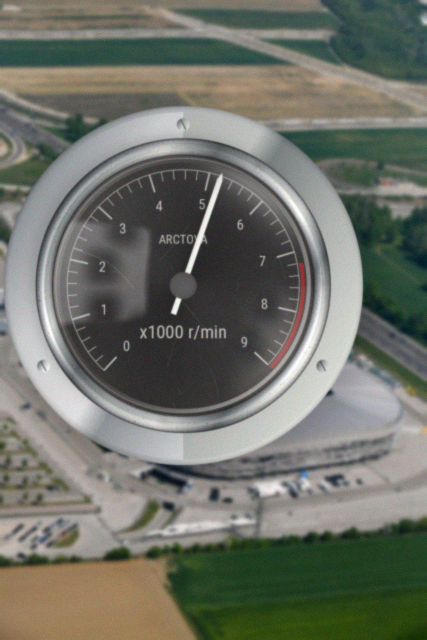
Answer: 5200rpm
